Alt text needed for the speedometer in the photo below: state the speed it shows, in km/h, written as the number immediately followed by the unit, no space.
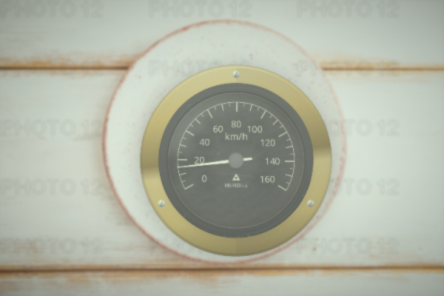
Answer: 15km/h
